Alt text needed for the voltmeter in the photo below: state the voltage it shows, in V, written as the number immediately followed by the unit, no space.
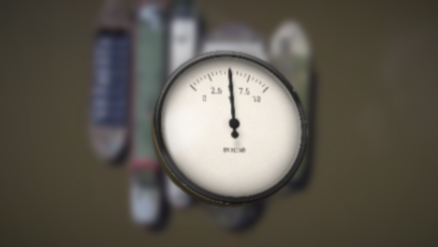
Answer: 5V
